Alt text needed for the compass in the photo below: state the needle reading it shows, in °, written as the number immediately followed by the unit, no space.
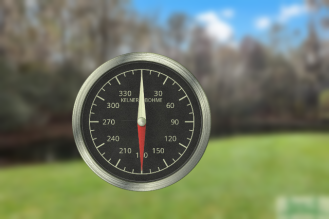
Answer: 180°
